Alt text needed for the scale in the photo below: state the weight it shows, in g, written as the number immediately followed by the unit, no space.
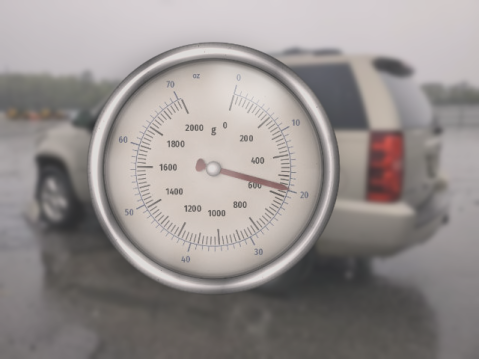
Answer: 560g
